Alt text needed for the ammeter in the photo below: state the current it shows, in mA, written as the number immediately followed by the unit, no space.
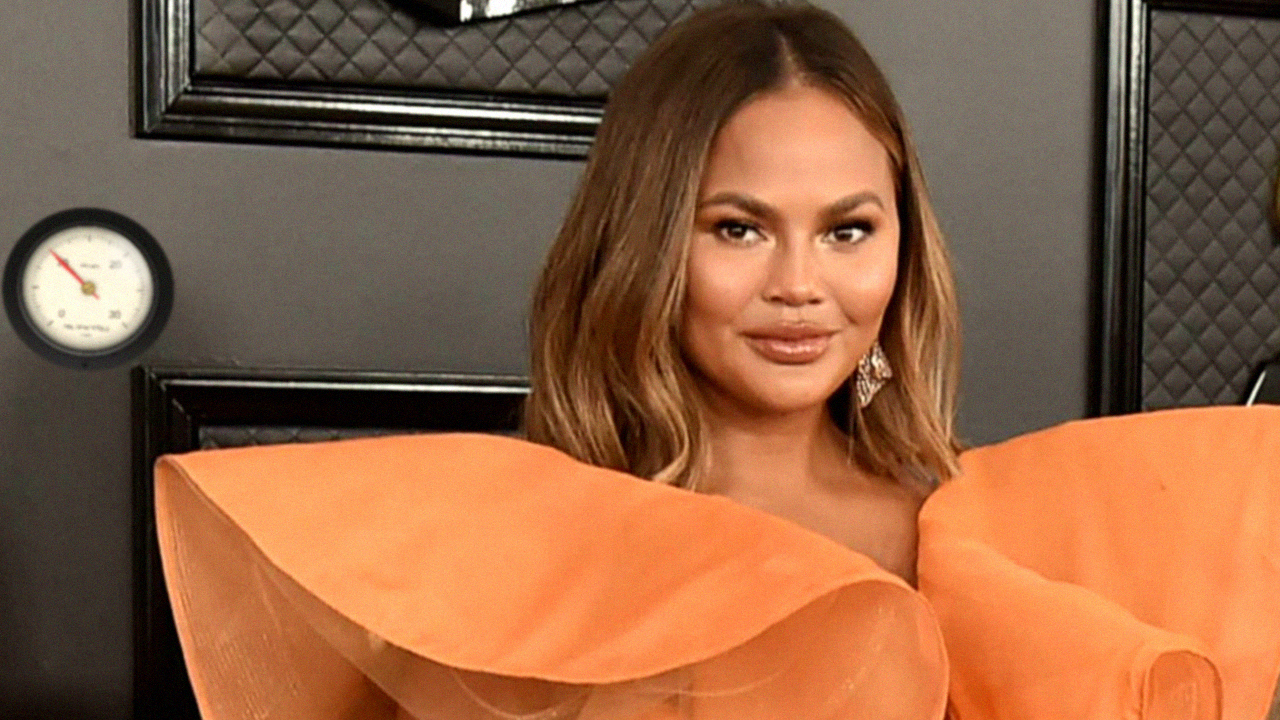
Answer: 10mA
